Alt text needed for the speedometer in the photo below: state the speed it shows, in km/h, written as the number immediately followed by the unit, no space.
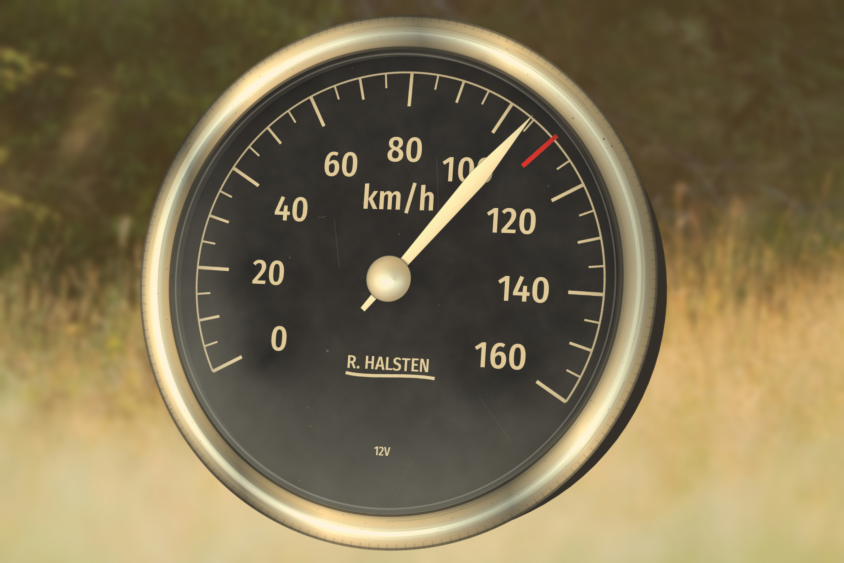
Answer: 105km/h
